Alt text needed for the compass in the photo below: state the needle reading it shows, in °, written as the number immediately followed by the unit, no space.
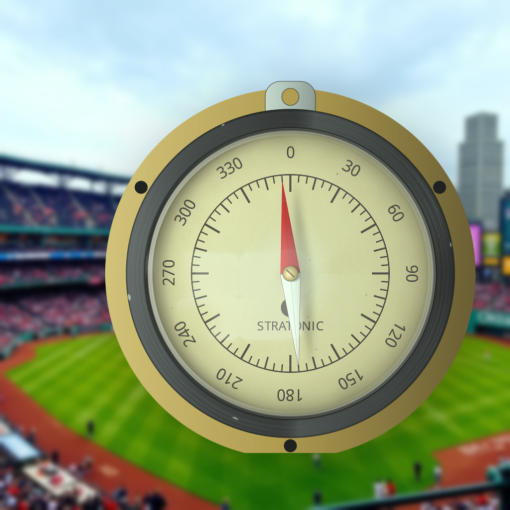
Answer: 355°
